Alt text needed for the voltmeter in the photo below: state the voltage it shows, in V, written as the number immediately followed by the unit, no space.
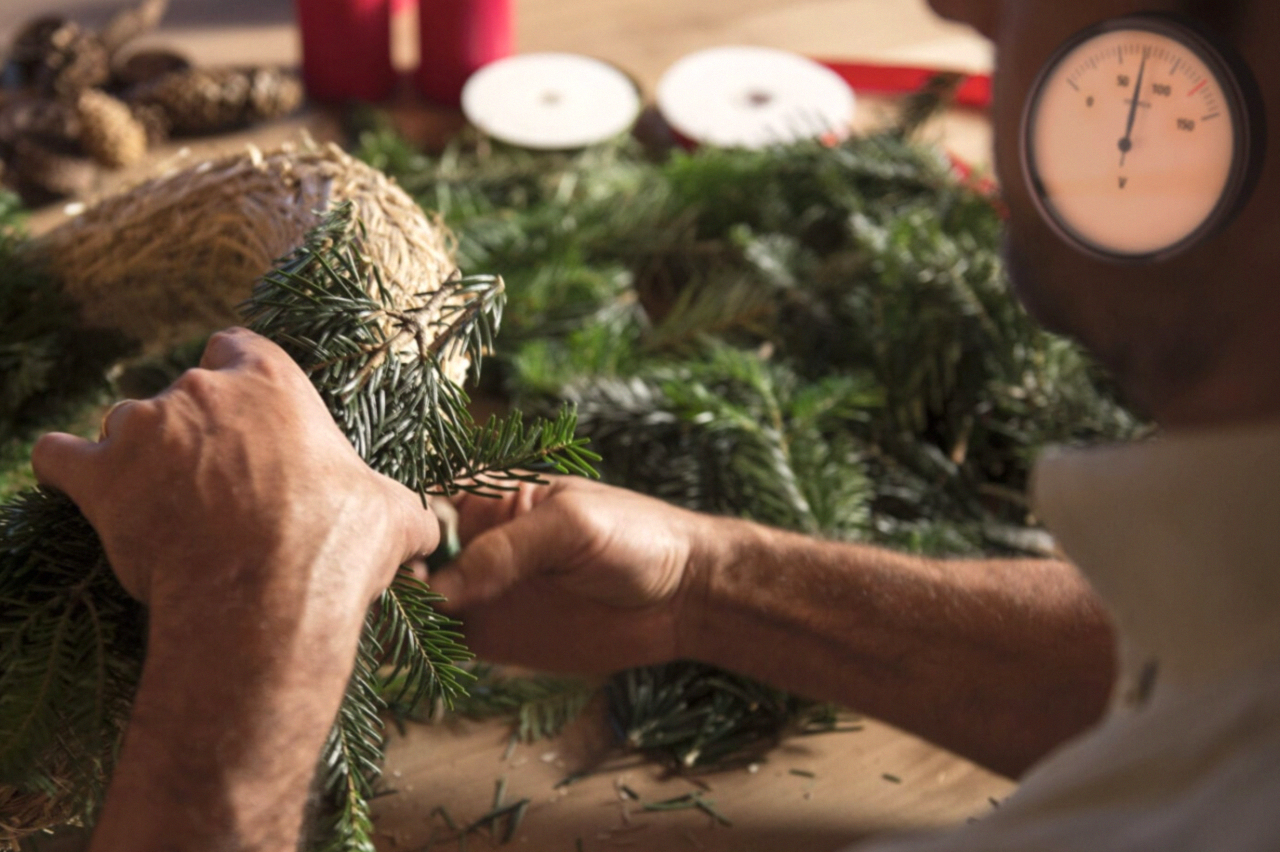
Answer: 75V
